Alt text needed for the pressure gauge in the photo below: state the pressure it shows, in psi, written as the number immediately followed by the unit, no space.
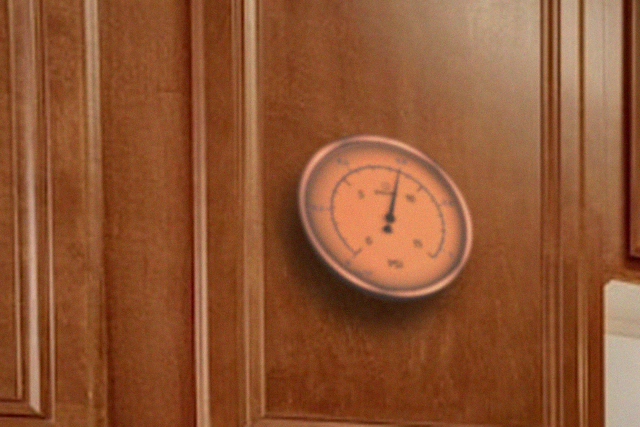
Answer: 8.5psi
